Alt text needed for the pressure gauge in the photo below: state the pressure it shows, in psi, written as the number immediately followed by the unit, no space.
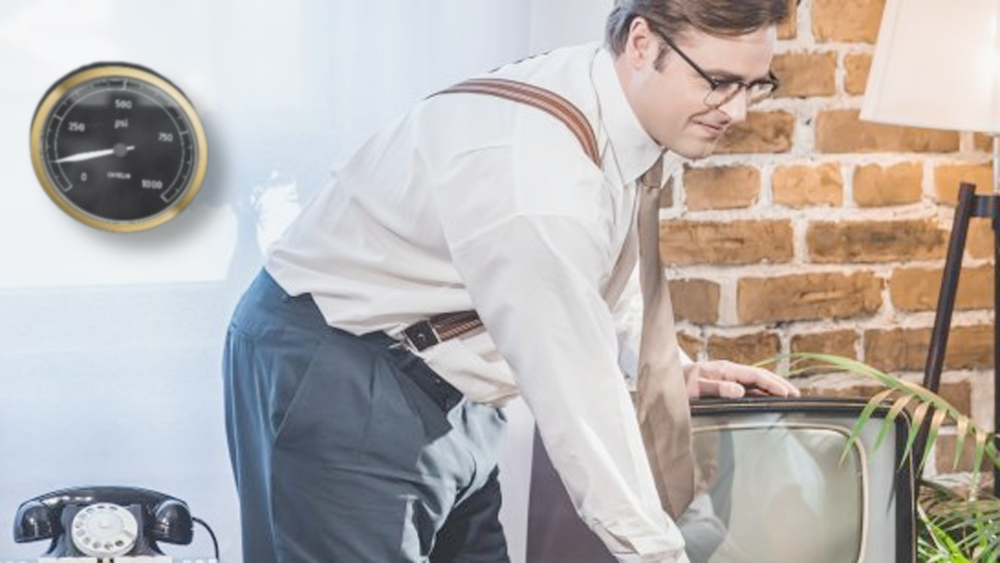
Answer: 100psi
